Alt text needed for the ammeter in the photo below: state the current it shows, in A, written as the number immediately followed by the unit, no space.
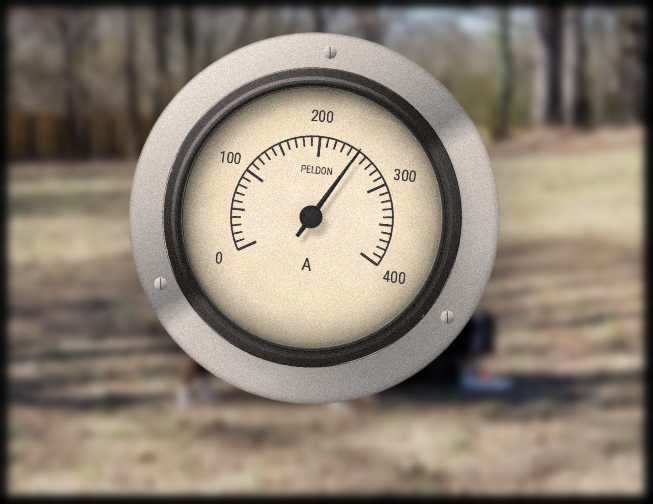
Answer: 250A
